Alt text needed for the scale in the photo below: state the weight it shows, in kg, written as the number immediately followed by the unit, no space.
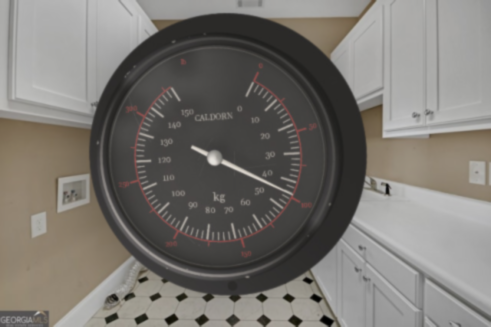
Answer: 44kg
